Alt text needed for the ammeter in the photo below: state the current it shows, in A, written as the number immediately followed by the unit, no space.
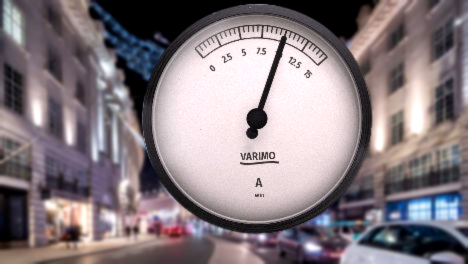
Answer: 10A
